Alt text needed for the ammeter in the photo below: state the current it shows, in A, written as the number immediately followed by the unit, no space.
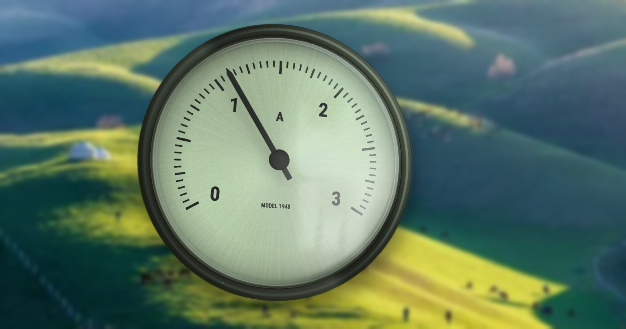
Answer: 1.1A
